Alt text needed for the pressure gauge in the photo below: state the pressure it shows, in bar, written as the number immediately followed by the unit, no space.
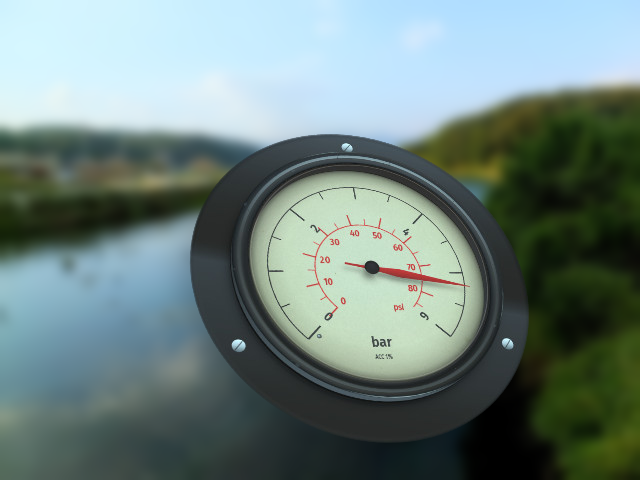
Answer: 5.25bar
